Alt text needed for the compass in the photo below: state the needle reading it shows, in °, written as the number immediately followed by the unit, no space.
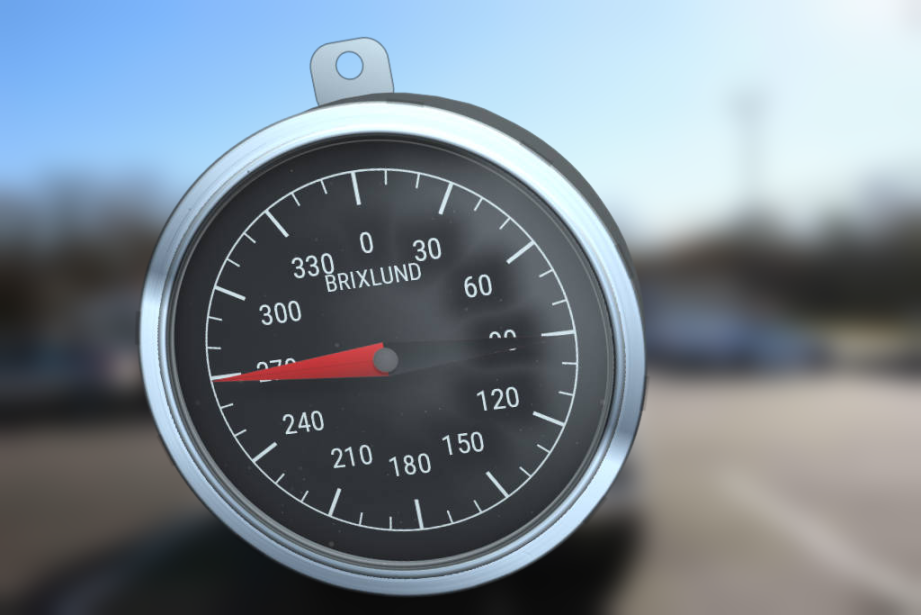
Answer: 270°
